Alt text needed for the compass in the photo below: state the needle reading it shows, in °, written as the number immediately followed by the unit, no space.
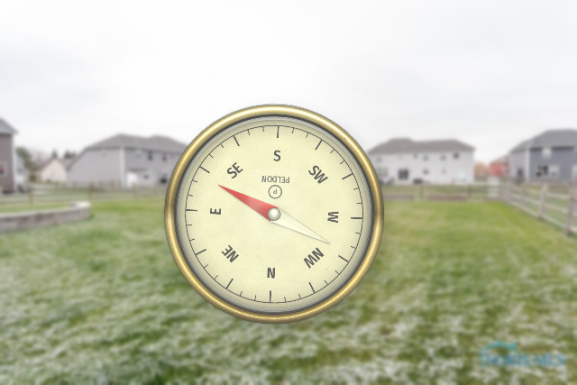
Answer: 115°
